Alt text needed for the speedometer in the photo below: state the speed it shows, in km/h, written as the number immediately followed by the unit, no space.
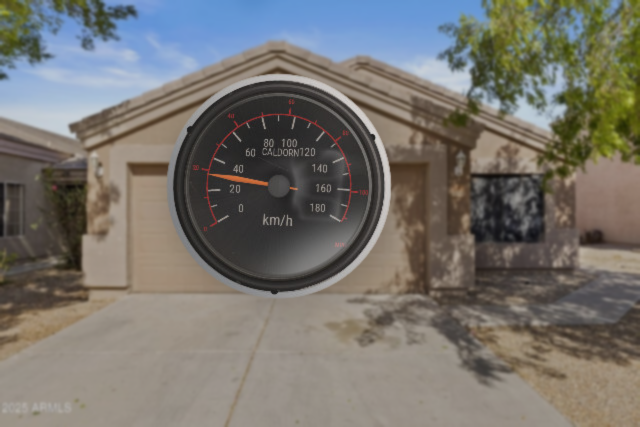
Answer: 30km/h
